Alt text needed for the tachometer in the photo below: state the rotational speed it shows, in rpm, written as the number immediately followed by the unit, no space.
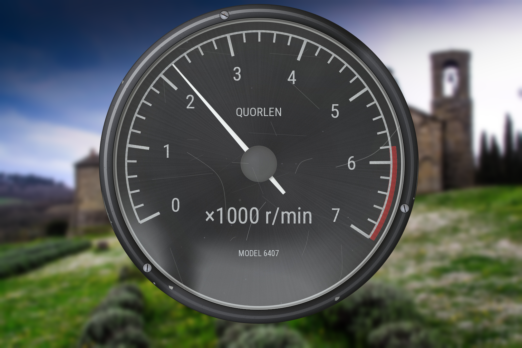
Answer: 2200rpm
